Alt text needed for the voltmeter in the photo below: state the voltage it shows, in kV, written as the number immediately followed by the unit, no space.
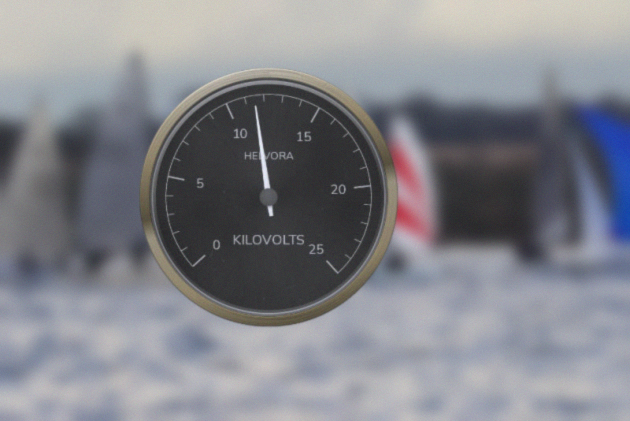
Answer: 11.5kV
